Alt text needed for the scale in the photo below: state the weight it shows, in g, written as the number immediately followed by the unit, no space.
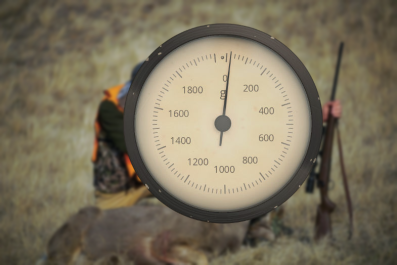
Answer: 20g
